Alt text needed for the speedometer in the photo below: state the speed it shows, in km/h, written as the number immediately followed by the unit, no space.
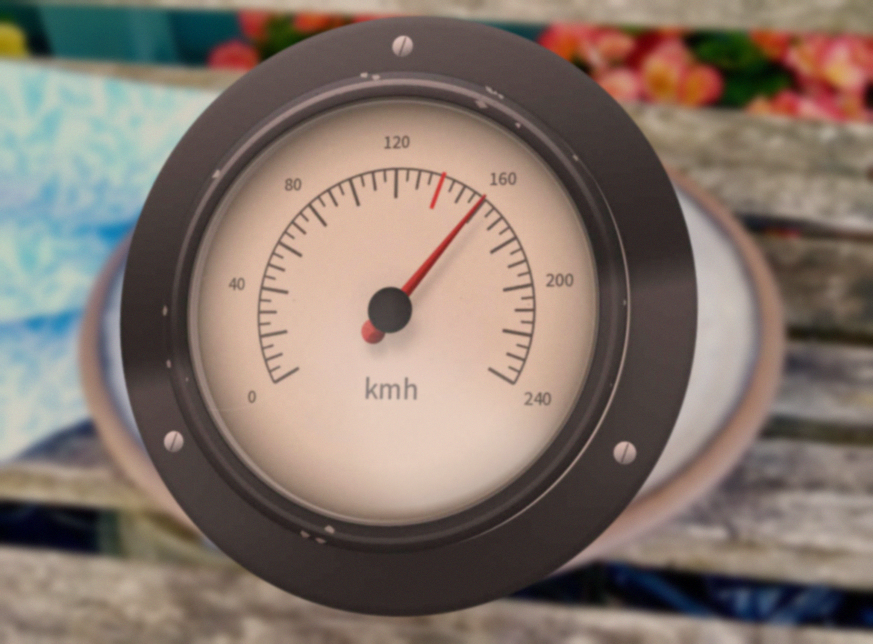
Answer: 160km/h
